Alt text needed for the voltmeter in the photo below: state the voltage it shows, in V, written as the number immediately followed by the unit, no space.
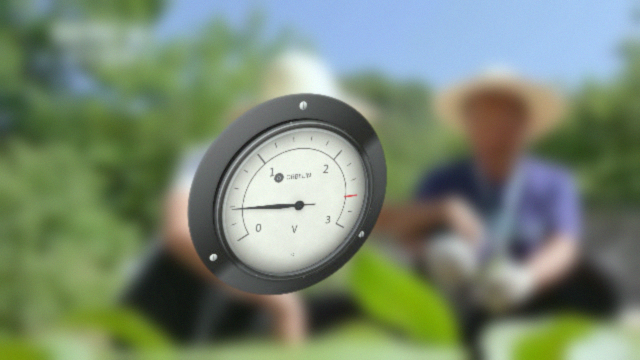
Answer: 0.4V
